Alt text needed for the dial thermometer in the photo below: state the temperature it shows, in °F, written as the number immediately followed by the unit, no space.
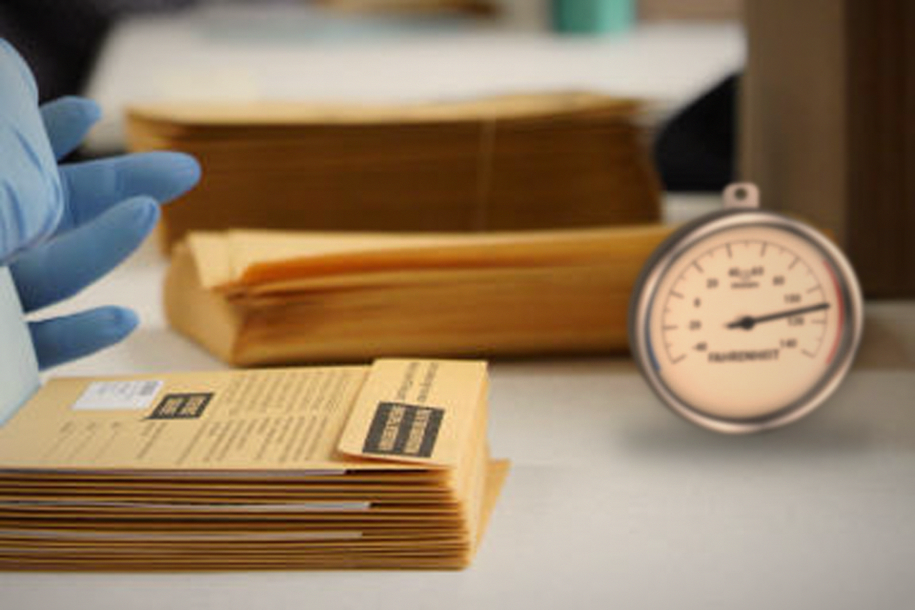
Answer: 110°F
